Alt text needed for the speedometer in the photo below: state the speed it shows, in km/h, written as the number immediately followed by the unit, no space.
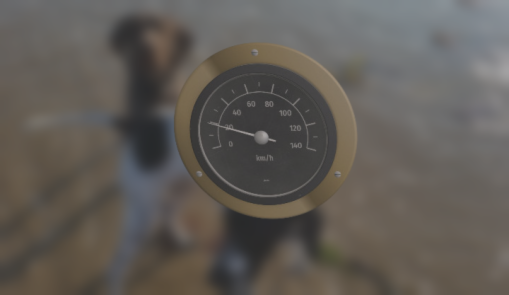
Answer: 20km/h
